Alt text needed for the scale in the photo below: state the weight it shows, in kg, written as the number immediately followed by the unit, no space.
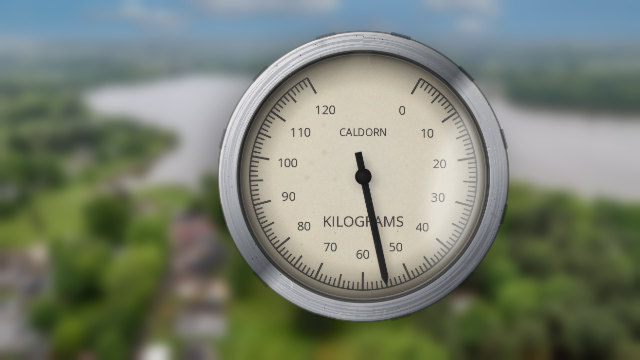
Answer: 55kg
